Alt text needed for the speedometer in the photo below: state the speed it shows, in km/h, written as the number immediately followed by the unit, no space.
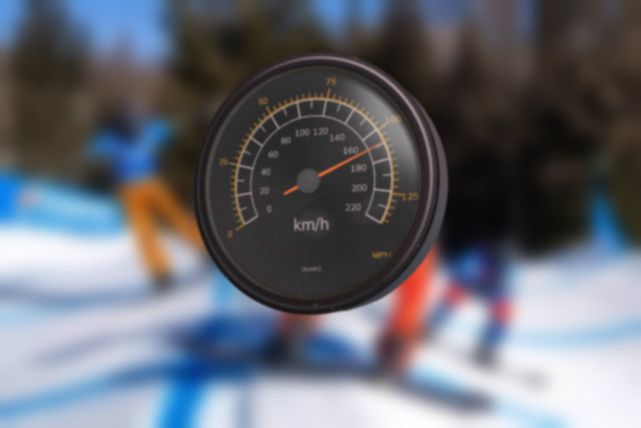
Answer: 170km/h
